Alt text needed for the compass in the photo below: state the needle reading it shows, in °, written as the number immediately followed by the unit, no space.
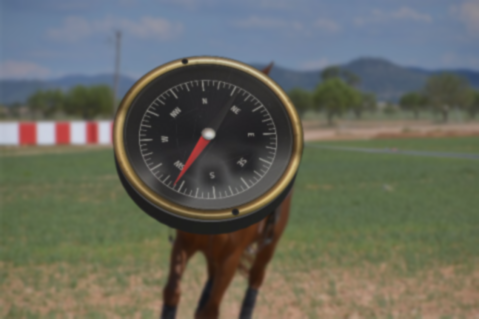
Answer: 215°
